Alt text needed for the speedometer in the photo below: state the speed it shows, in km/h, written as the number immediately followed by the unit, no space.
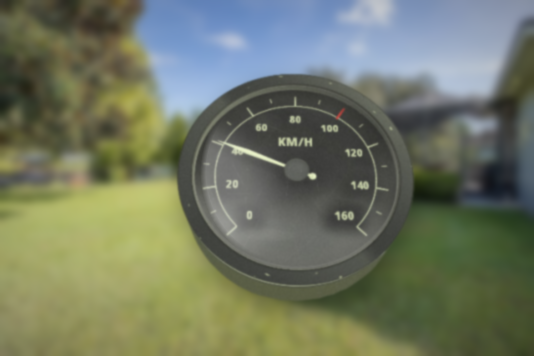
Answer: 40km/h
